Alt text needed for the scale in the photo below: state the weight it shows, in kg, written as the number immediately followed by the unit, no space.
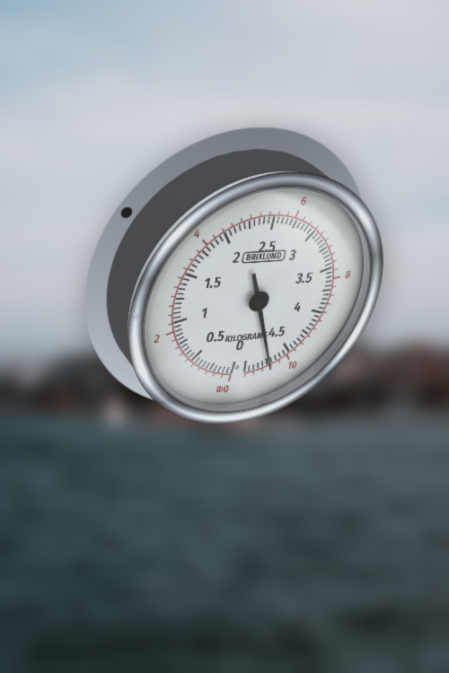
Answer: 4.75kg
